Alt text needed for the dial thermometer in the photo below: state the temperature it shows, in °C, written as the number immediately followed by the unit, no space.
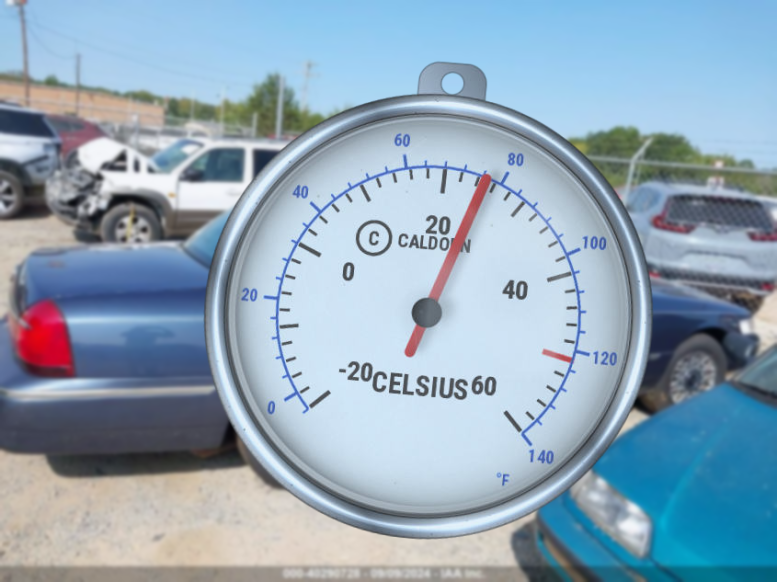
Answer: 25°C
